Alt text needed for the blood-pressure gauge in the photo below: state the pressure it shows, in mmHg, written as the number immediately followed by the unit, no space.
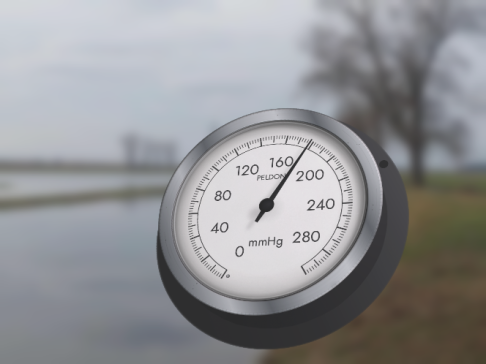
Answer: 180mmHg
